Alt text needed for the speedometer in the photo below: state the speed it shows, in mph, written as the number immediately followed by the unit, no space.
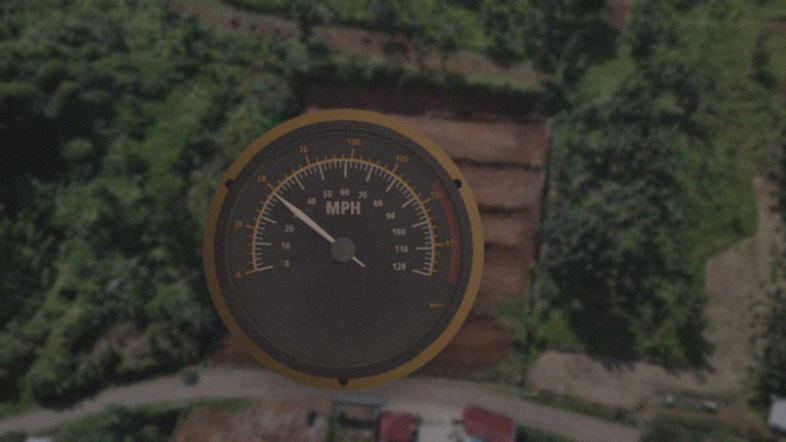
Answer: 30mph
